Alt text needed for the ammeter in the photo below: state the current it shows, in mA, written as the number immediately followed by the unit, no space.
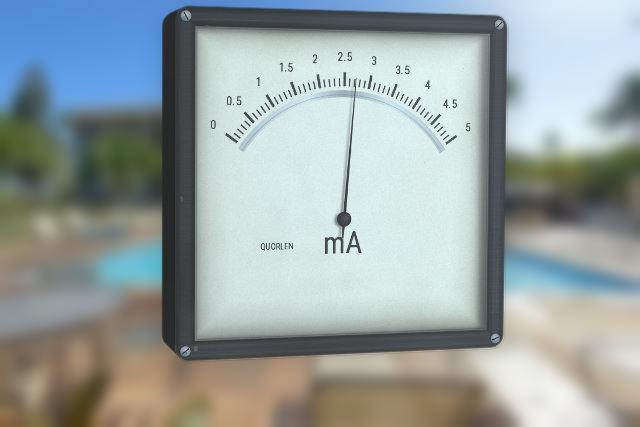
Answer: 2.7mA
